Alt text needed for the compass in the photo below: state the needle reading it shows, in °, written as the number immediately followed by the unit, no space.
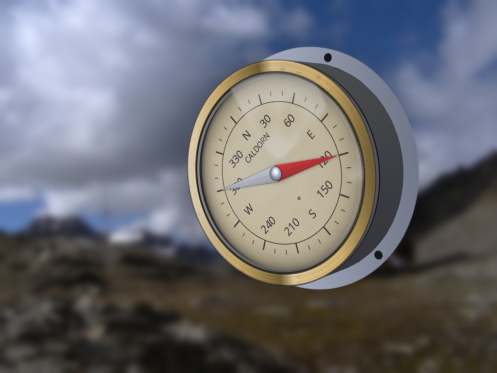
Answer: 120°
